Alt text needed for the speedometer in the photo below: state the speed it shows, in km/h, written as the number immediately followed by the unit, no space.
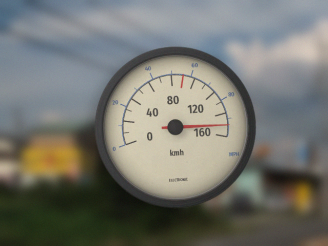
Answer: 150km/h
